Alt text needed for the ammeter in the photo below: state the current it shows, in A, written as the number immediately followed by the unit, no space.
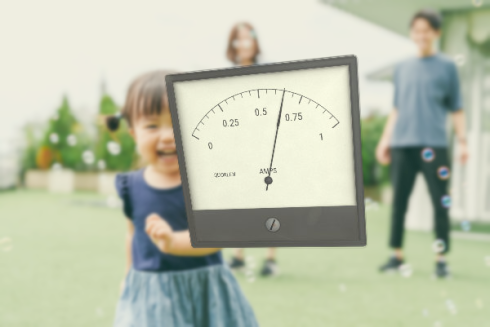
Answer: 0.65A
